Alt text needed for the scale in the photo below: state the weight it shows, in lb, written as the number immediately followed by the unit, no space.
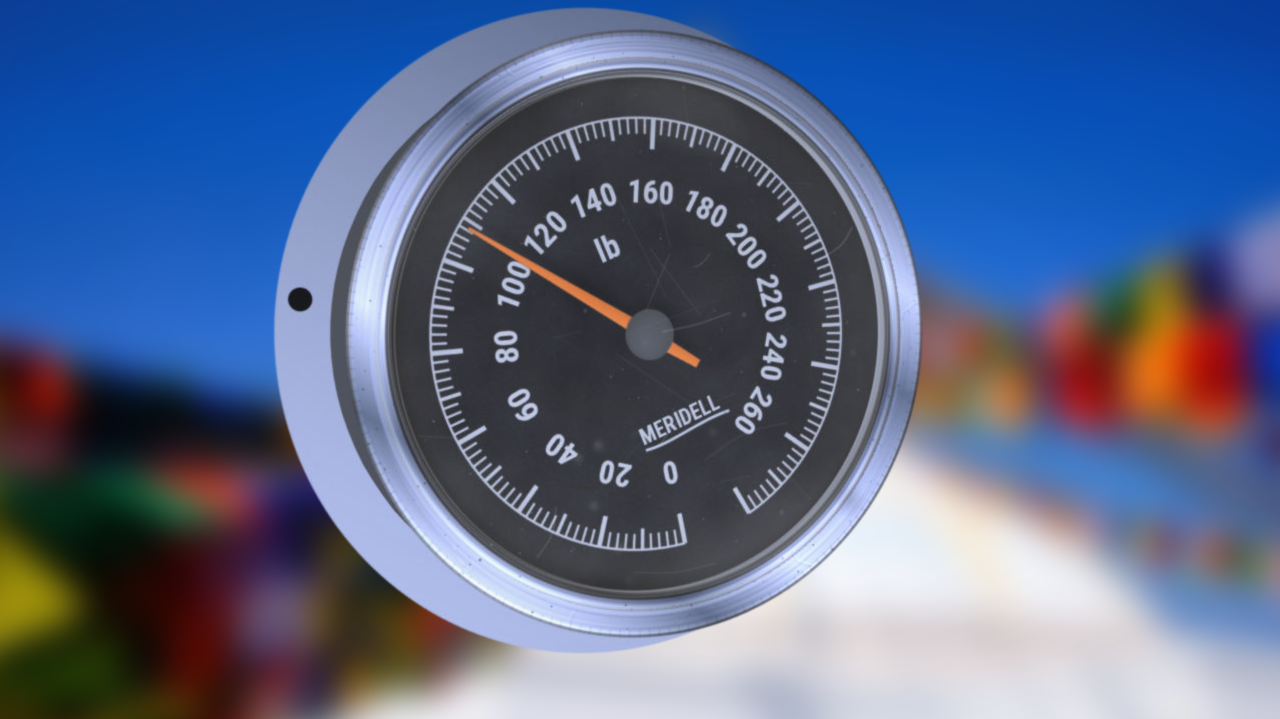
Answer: 108lb
